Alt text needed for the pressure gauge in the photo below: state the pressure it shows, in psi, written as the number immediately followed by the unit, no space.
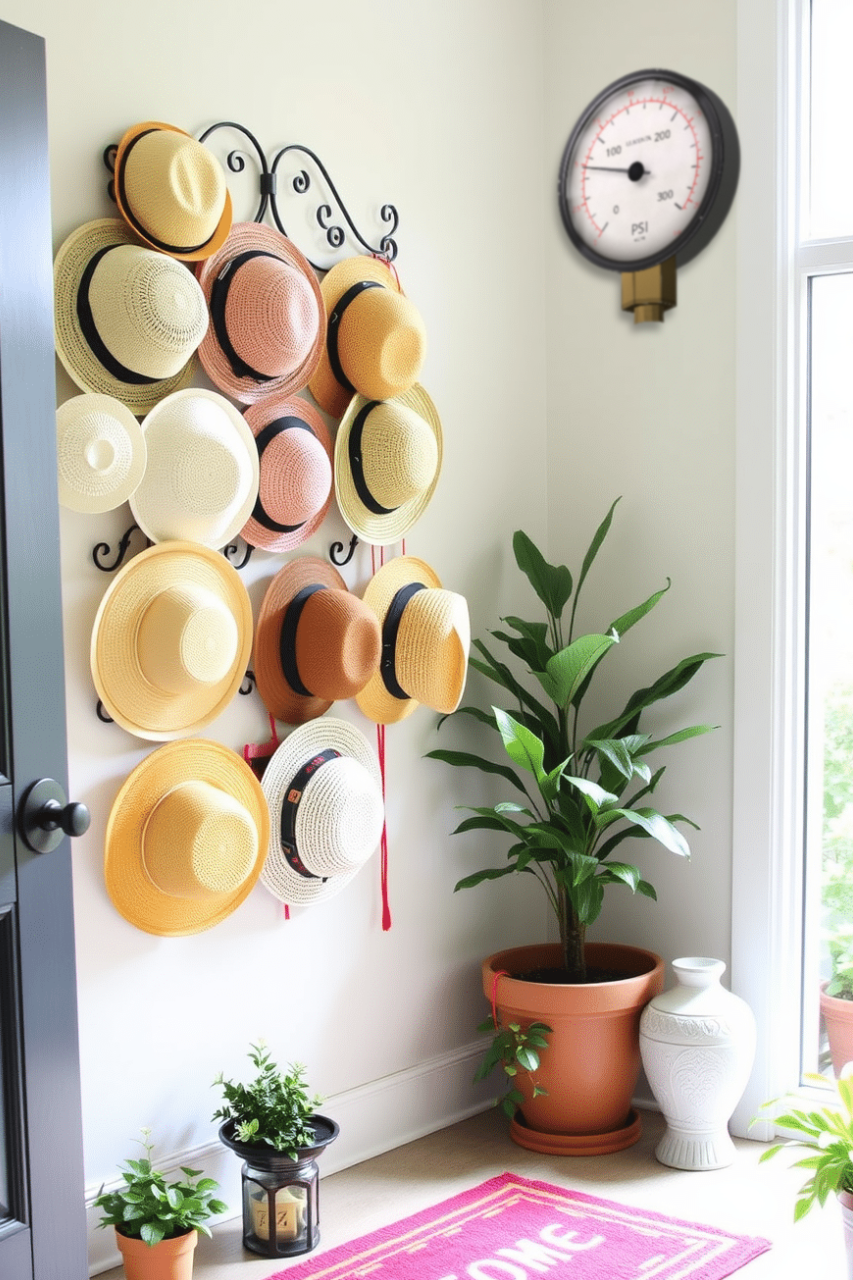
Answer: 70psi
